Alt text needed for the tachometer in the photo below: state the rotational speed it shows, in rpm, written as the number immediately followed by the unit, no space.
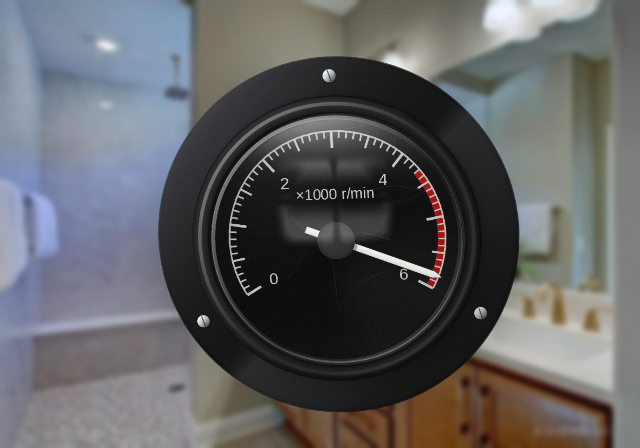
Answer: 5800rpm
